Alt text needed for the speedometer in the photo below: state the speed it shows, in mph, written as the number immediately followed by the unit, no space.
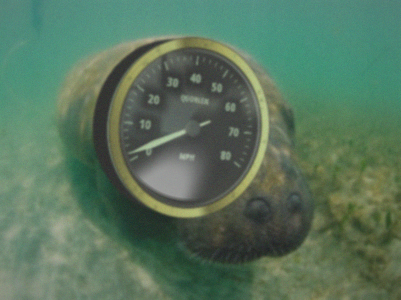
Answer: 2mph
